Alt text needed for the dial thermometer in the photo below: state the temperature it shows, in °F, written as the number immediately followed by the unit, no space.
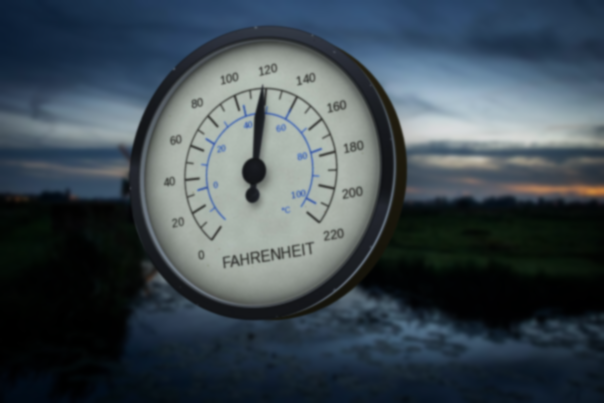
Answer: 120°F
